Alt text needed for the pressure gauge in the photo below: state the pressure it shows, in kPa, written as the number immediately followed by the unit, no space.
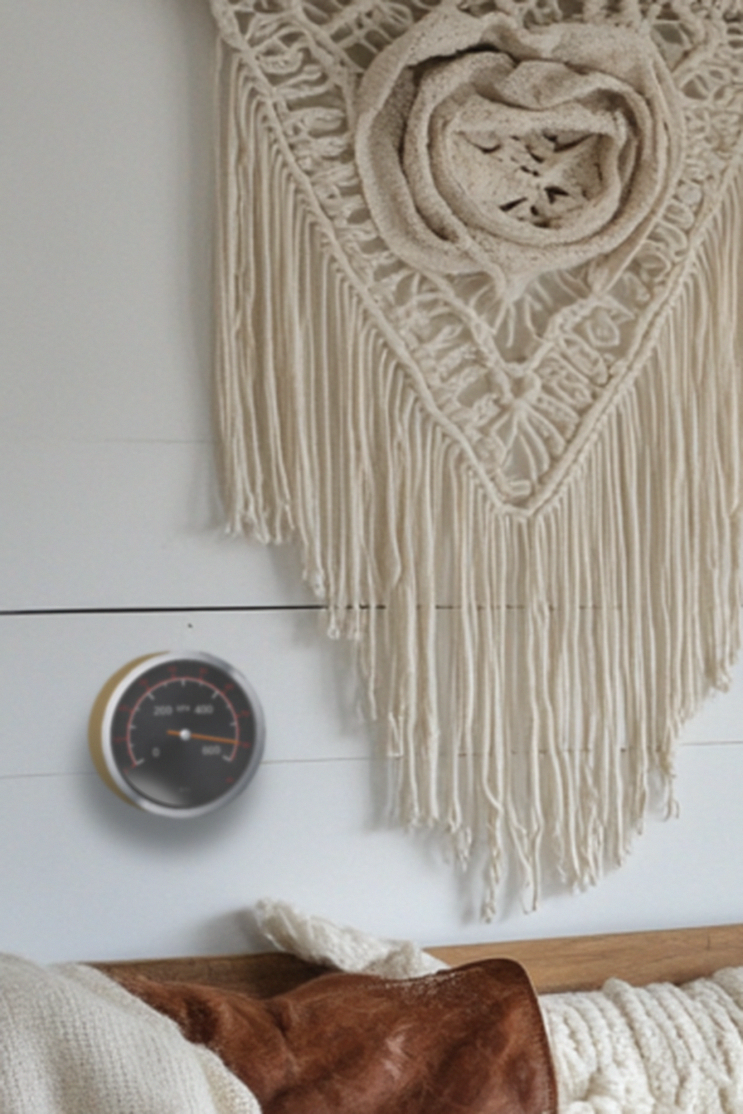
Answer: 550kPa
